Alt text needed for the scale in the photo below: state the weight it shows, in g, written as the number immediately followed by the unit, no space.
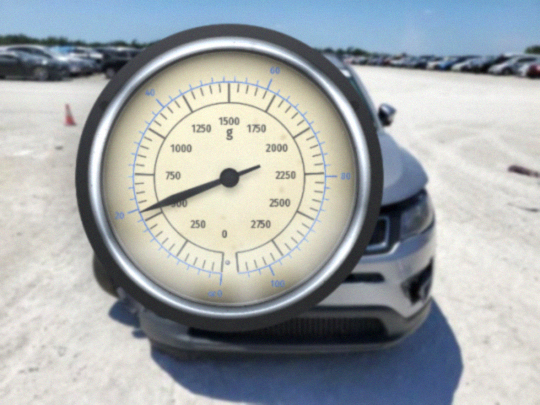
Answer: 550g
